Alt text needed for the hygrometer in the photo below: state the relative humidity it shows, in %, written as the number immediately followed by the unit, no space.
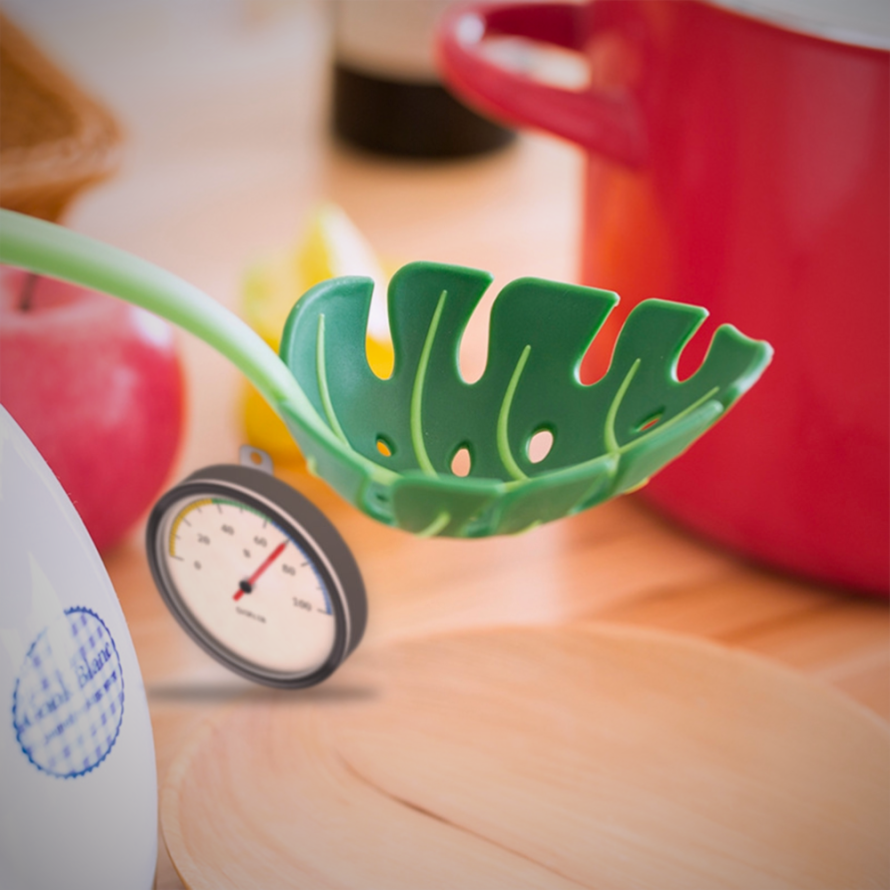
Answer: 70%
